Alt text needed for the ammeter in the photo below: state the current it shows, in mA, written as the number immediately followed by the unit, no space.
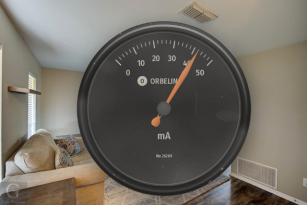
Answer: 42mA
